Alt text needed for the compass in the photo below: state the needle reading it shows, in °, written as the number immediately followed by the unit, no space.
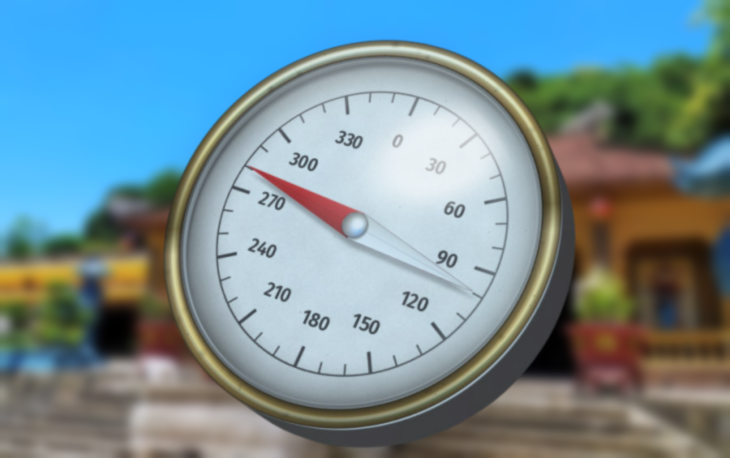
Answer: 280°
